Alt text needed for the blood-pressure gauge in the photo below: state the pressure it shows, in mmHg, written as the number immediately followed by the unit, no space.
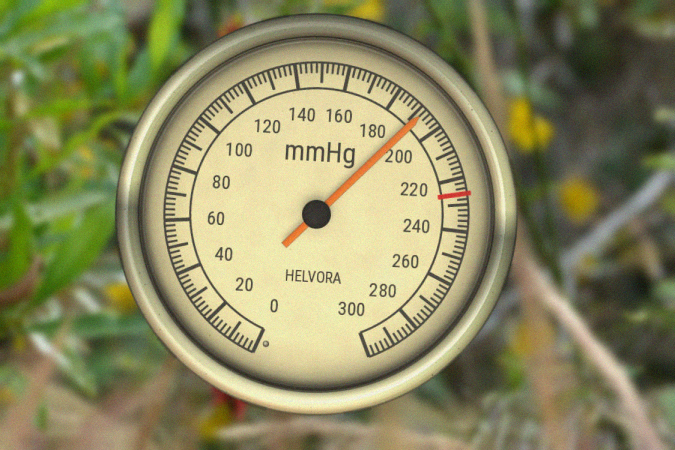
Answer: 192mmHg
